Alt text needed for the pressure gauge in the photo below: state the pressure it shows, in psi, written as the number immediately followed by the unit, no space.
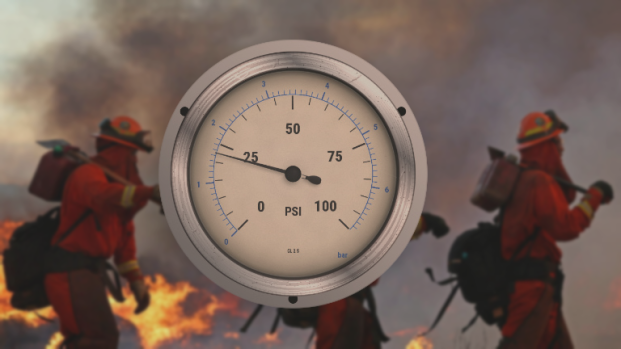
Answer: 22.5psi
